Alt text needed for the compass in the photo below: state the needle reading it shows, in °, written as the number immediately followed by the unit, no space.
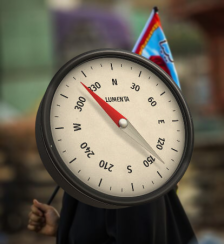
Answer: 320°
